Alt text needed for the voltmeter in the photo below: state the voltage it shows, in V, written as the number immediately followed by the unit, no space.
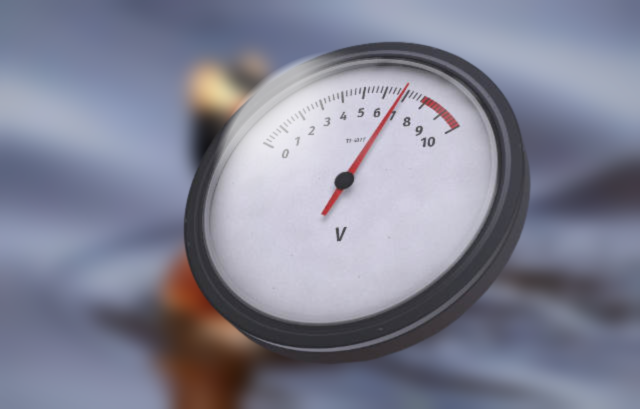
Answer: 7V
